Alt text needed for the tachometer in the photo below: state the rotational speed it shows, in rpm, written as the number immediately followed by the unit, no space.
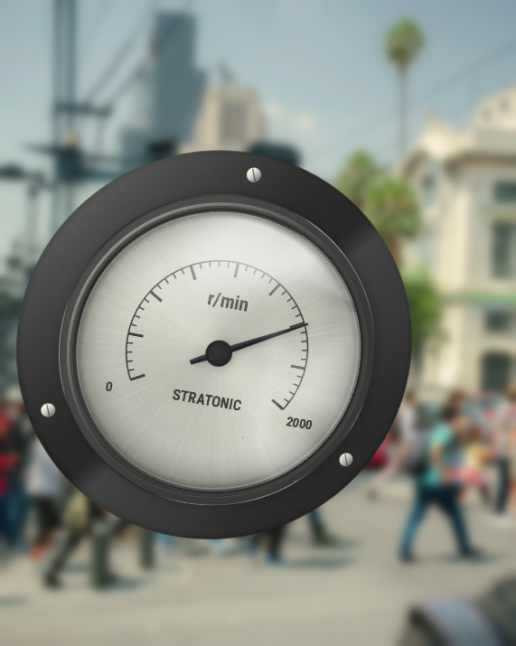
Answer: 1500rpm
